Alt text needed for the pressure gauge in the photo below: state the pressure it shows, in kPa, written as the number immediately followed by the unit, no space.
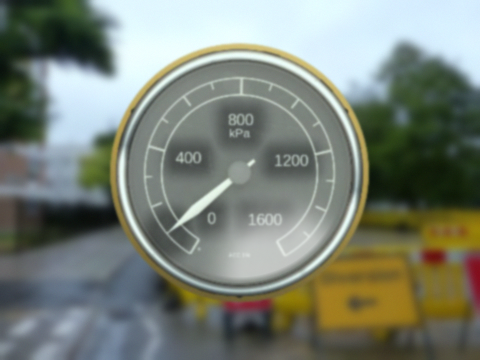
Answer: 100kPa
